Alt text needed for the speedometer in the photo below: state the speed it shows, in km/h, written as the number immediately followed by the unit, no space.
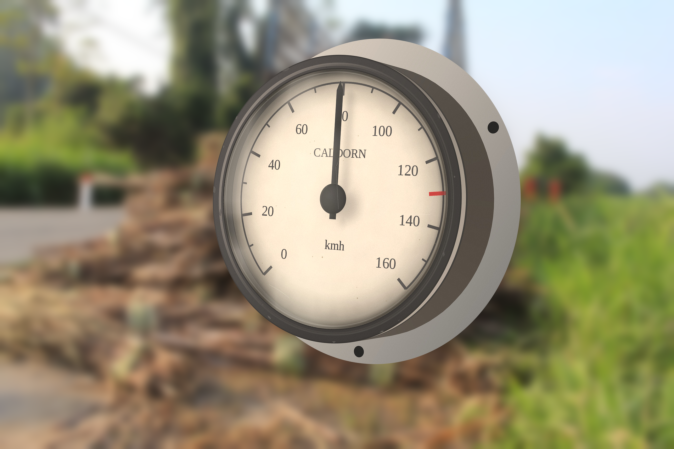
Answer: 80km/h
